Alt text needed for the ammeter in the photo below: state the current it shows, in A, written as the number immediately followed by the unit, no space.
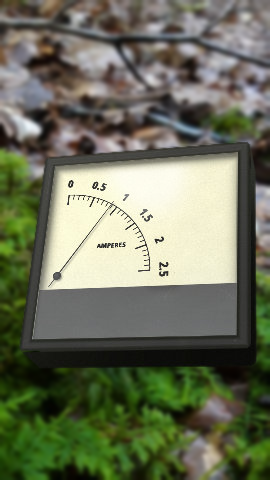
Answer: 0.9A
